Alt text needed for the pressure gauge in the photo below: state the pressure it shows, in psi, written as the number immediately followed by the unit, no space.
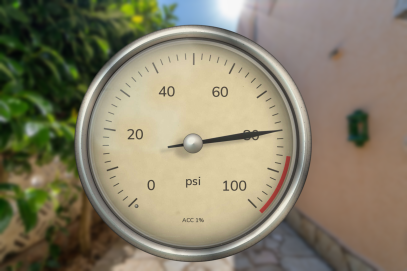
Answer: 80psi
